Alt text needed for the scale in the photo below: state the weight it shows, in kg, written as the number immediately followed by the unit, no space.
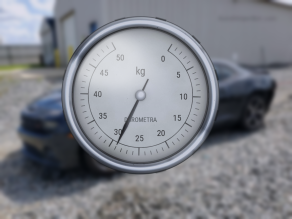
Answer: 29kg
